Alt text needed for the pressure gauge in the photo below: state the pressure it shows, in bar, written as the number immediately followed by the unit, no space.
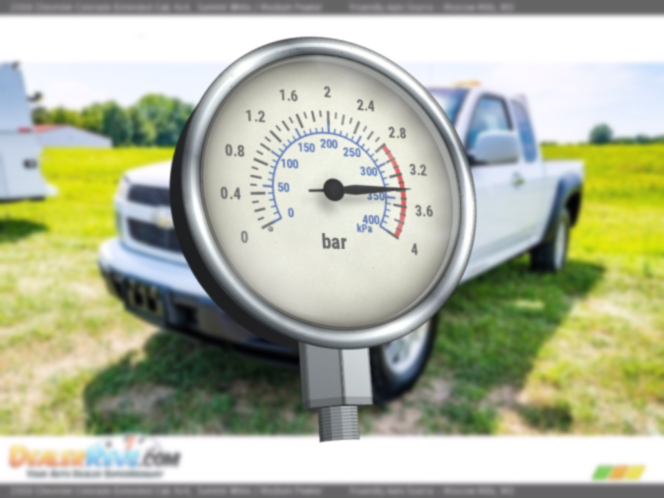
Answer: 3.4bar
